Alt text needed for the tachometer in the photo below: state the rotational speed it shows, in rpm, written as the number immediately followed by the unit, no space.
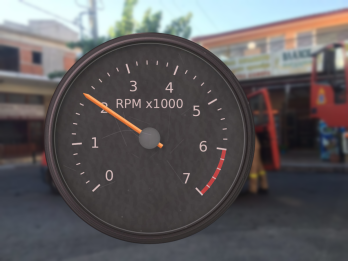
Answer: 2000rpm
